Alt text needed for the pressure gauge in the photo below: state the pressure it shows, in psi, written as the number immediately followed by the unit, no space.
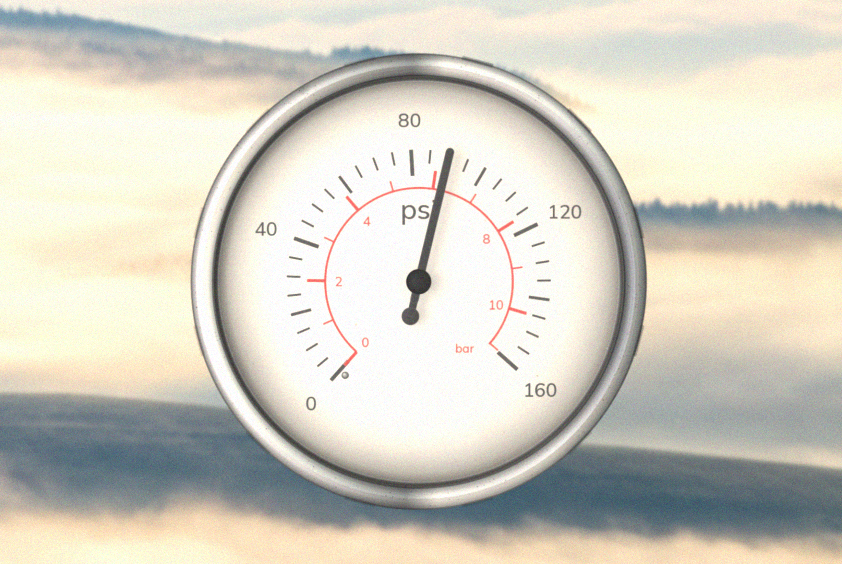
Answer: 90psi
